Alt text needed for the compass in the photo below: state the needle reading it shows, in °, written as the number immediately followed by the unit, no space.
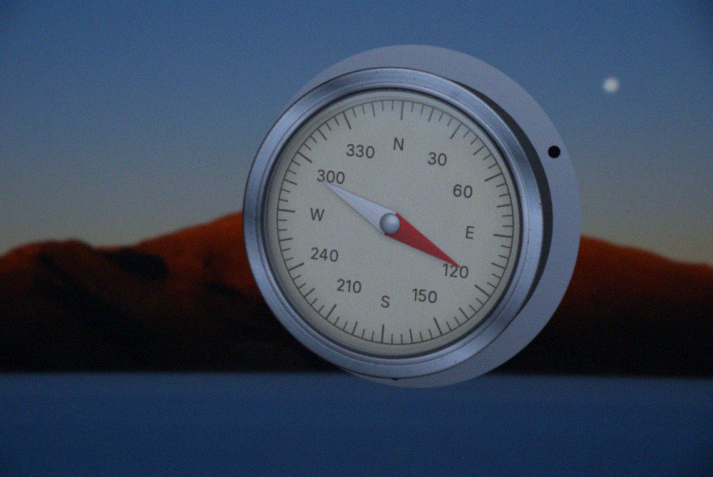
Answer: 115°
